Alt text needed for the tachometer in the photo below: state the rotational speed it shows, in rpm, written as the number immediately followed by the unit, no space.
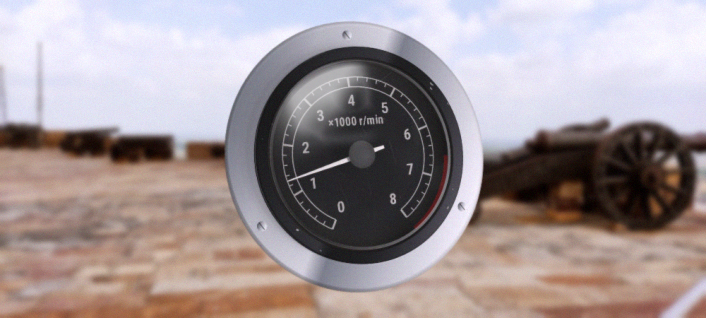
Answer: 1300rpm
